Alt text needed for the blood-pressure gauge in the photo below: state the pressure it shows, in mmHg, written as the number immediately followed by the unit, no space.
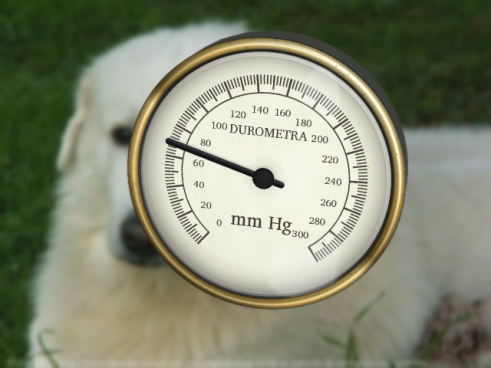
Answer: 70mmHg
